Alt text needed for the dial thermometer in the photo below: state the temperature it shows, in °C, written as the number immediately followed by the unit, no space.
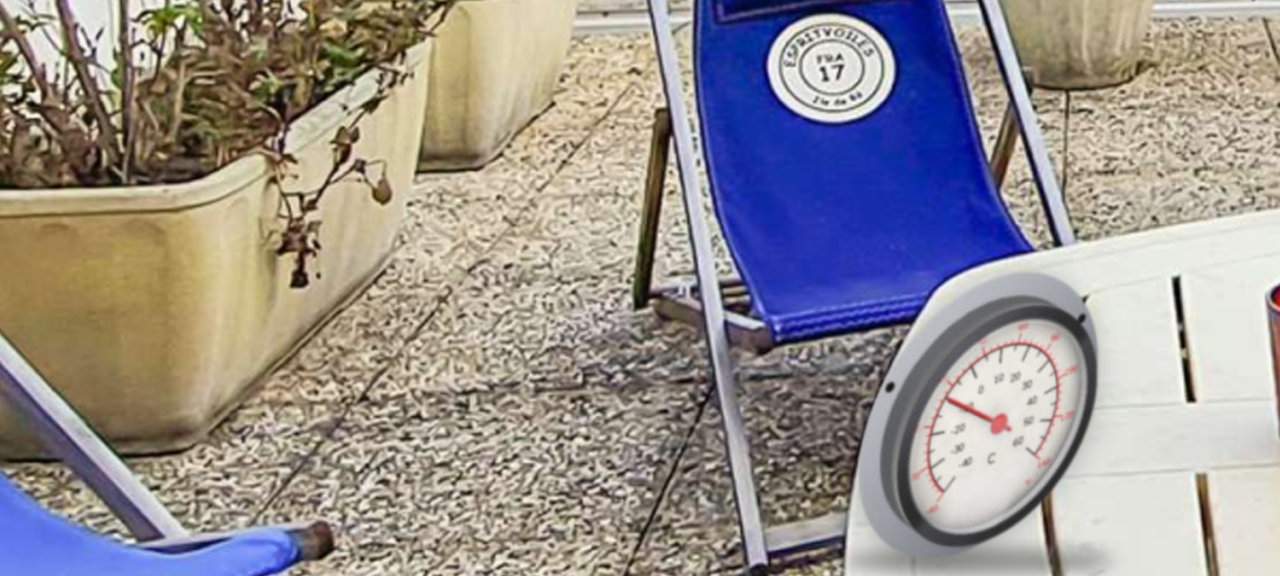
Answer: -10°C
